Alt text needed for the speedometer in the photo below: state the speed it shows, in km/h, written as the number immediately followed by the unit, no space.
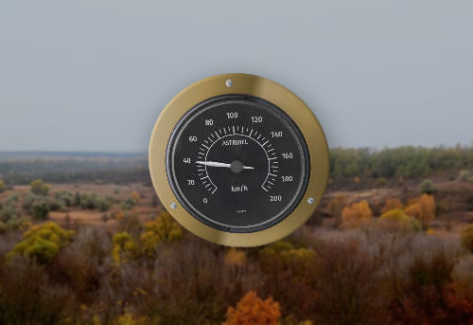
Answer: 40km/h
